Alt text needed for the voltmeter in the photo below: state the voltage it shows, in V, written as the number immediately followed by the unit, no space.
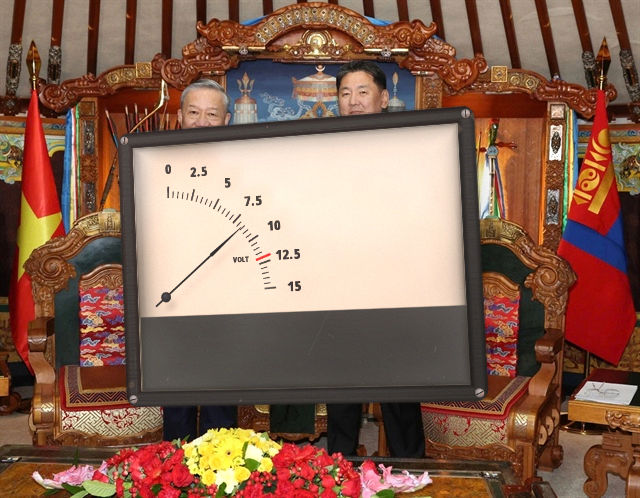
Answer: 8.5V
